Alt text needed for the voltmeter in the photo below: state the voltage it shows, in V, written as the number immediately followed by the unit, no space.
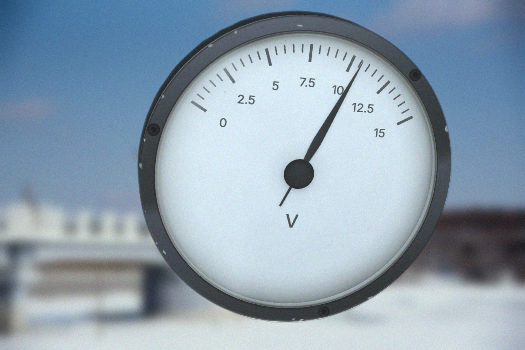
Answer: 10.5V
